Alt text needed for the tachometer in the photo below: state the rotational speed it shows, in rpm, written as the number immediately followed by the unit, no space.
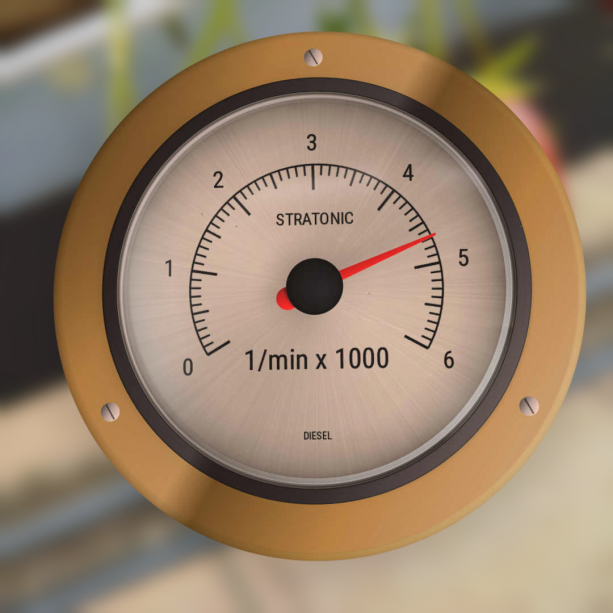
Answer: 4700rpm
